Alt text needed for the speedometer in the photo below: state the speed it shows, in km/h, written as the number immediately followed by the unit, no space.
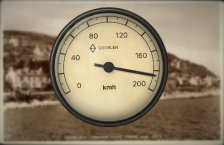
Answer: 185km/h
